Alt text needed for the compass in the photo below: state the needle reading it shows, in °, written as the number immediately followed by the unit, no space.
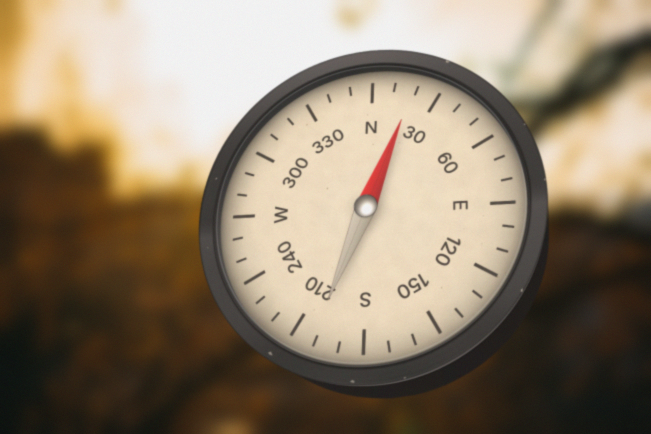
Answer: 20°
